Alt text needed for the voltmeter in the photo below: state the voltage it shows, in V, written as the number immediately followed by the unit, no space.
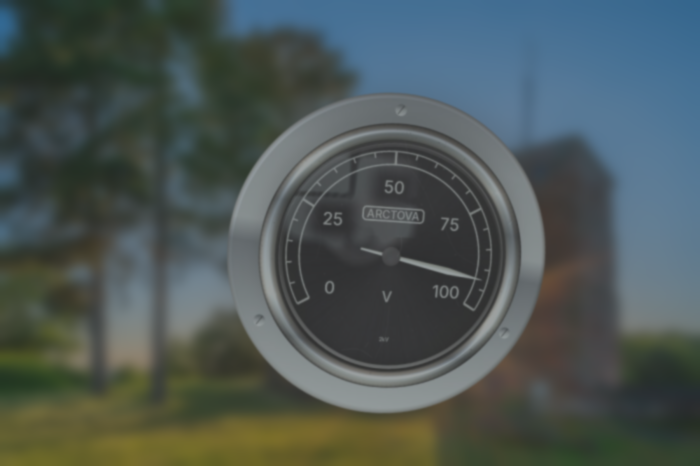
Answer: 92.5V
